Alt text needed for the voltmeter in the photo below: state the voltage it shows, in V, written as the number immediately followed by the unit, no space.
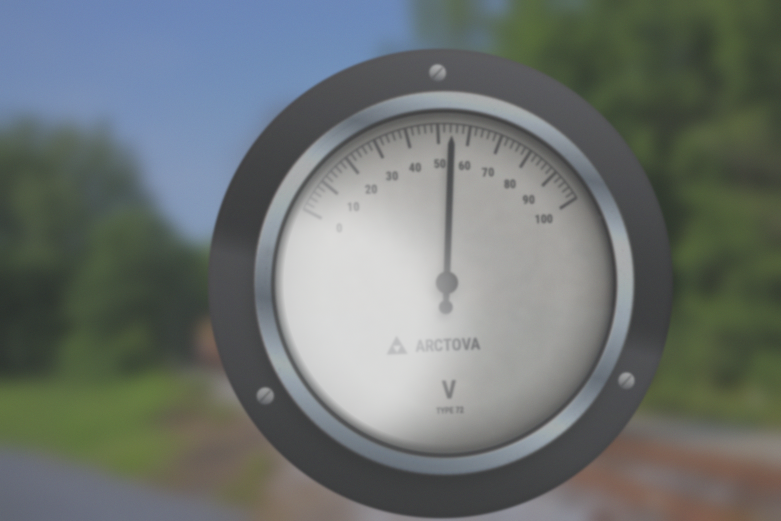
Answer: 54V
